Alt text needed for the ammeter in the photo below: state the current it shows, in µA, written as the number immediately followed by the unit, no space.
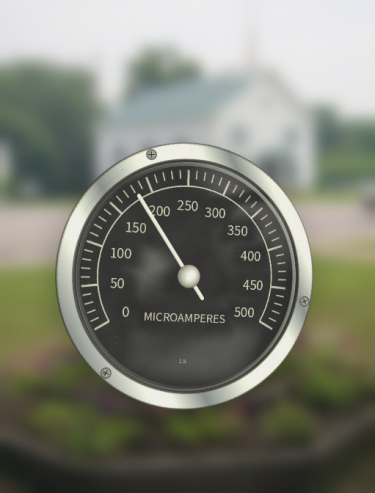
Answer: 180µA
